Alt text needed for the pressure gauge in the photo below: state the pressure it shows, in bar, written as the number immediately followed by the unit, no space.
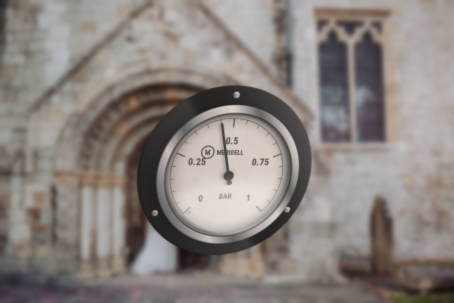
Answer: 0.45bar
